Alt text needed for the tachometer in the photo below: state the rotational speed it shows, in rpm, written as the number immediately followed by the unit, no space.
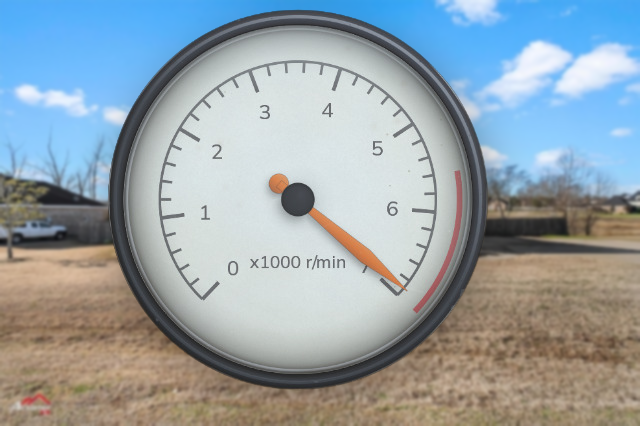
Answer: 6900rpm
